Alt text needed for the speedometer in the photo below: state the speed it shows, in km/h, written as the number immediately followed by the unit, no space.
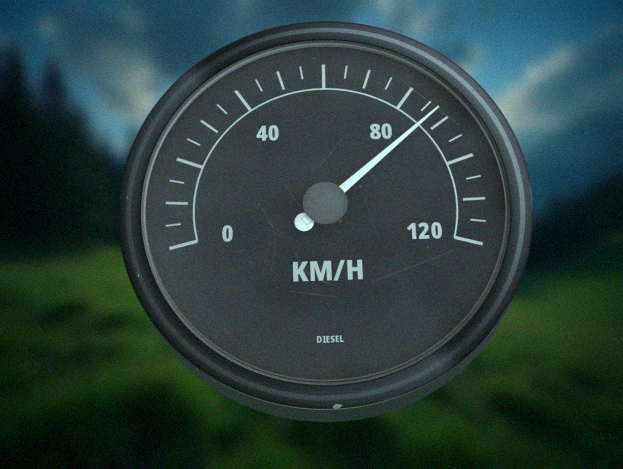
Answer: 87.5km/h
